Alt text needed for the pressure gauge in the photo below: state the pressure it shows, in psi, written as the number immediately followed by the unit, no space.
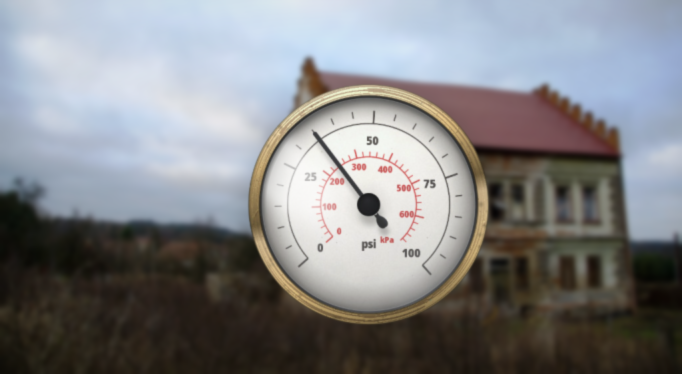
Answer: 35psi
